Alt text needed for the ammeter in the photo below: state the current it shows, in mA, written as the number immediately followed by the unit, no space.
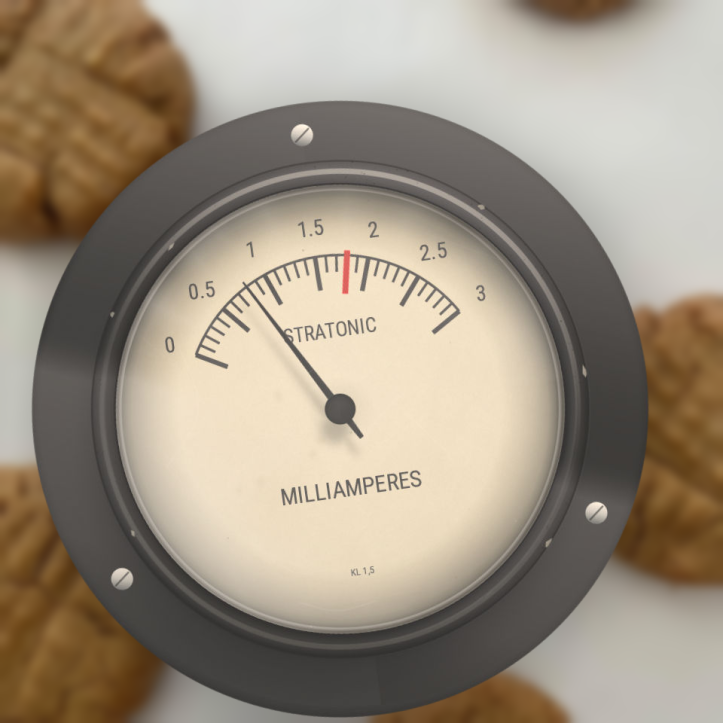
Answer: 0.8mA
